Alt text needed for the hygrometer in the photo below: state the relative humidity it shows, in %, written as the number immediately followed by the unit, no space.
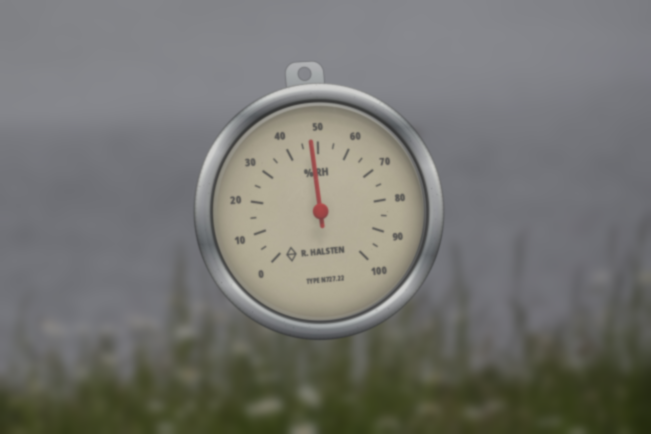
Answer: 47.5%
